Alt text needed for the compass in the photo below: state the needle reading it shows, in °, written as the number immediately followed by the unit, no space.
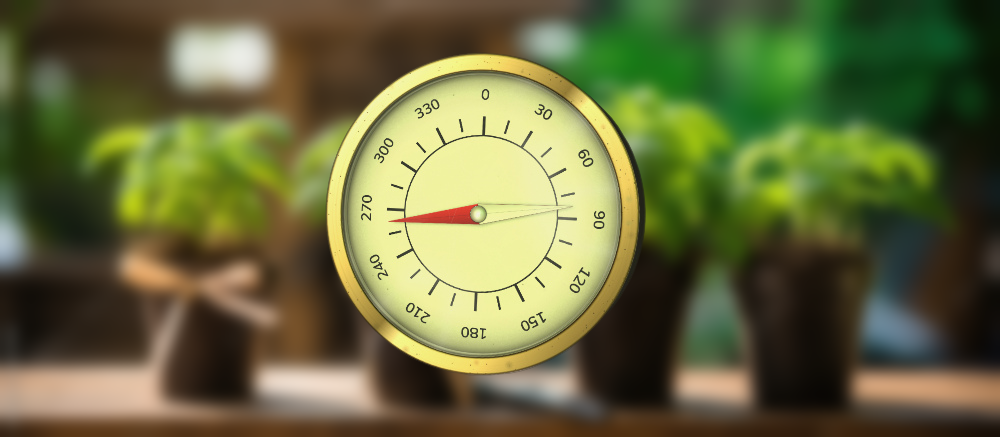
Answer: 262.5°
